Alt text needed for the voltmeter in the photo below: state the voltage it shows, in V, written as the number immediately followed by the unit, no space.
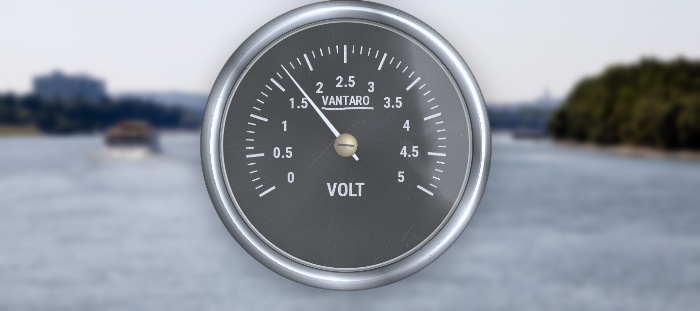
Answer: 1.7V
